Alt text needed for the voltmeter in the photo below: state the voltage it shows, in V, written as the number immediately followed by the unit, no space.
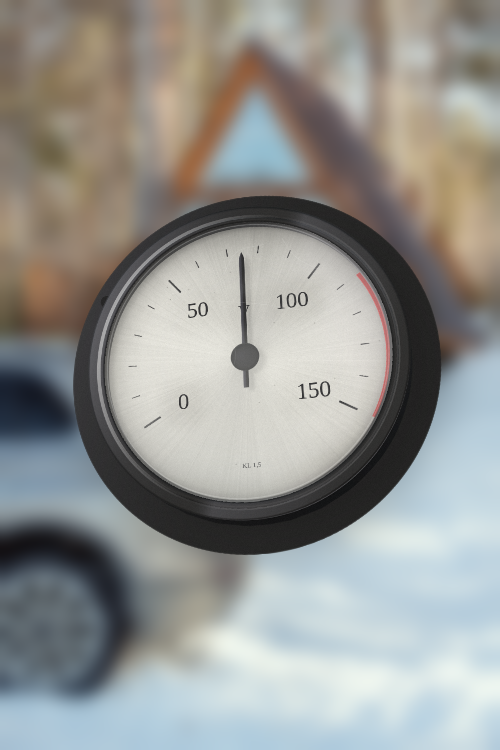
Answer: 75V
